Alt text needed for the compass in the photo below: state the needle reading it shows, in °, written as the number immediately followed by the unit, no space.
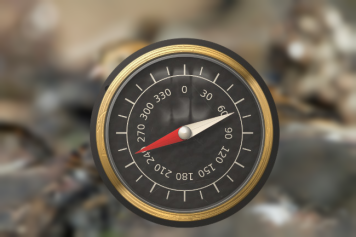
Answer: 247.5°
